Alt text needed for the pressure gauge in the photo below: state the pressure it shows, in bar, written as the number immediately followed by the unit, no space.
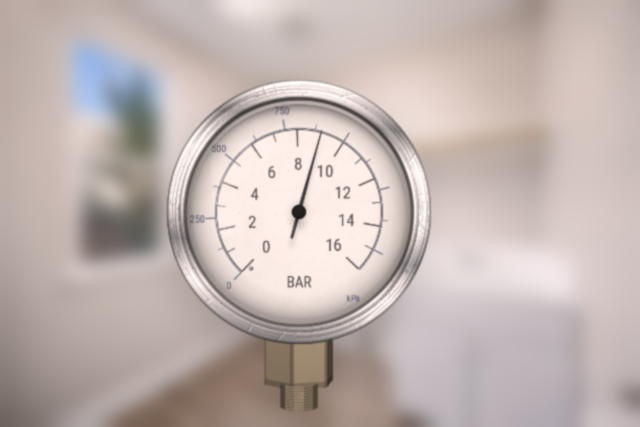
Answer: 9bar
